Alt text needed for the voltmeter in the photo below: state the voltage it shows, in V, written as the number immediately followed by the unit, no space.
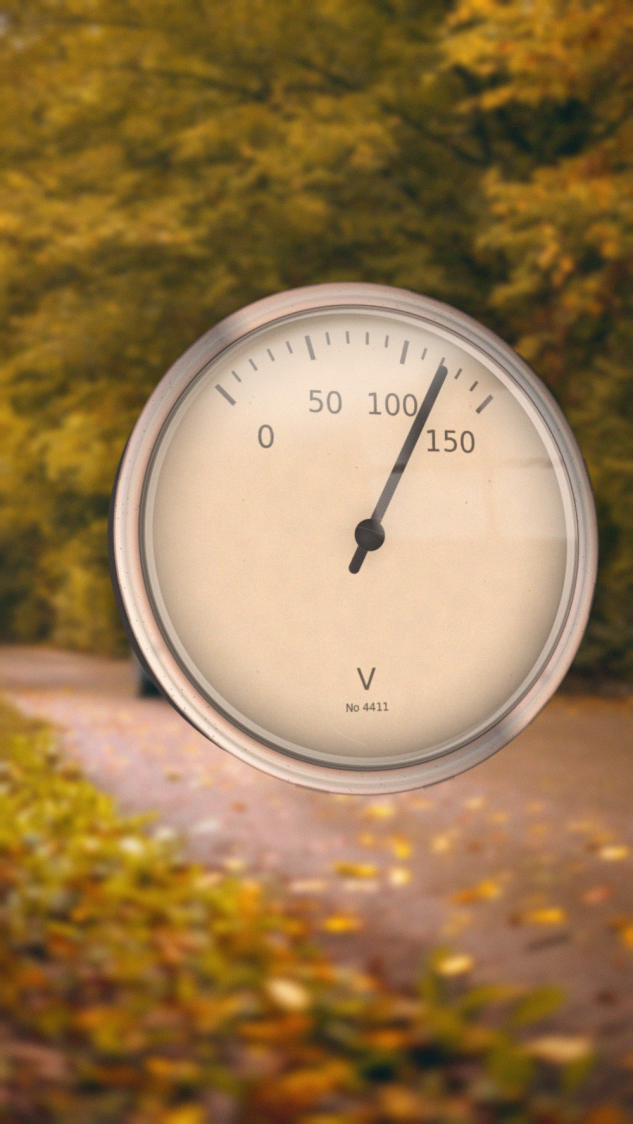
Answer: 120V
